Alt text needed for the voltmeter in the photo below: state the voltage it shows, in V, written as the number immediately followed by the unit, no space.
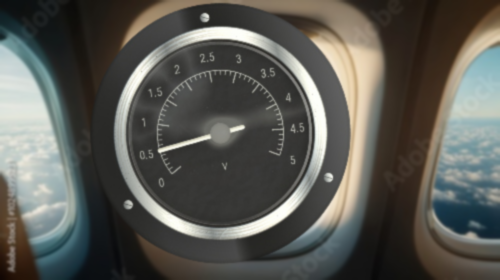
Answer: 0.5V
